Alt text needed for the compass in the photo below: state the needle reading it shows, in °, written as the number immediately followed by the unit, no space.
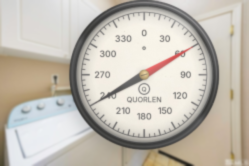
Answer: 60°
